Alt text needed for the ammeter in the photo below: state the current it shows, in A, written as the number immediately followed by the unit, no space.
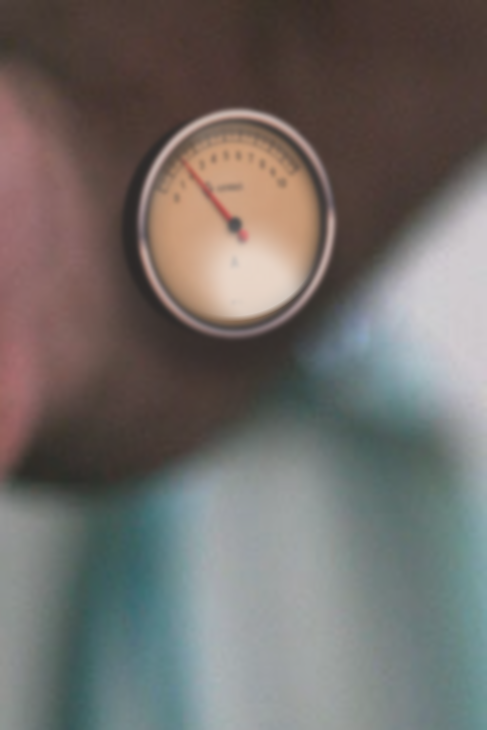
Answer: 2A
